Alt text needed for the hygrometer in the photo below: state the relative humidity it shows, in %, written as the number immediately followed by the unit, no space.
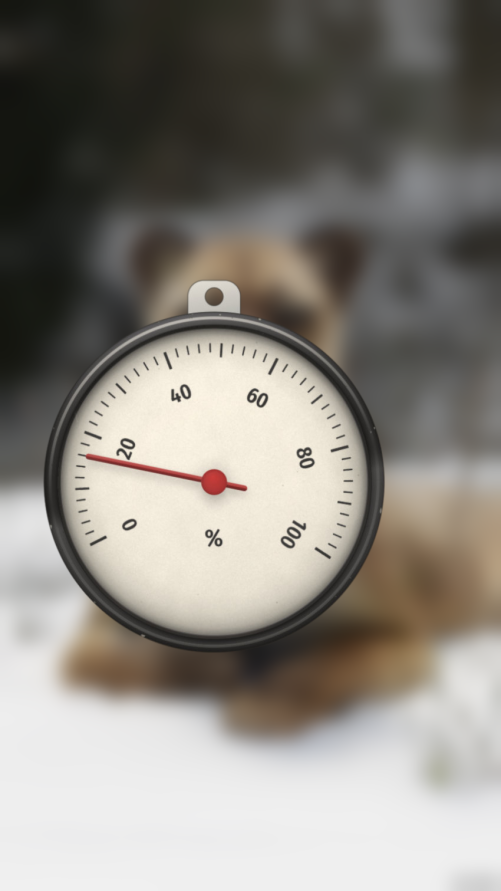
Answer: 16%
